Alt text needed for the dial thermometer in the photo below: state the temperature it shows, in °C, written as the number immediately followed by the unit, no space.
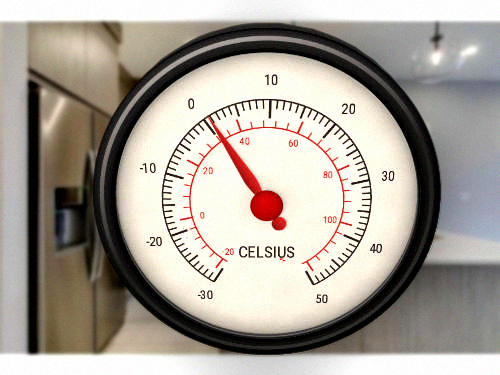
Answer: 1°C
